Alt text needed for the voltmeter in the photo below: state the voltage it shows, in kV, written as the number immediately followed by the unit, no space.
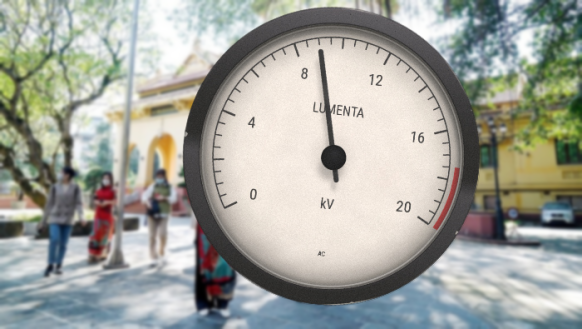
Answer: 9kV
